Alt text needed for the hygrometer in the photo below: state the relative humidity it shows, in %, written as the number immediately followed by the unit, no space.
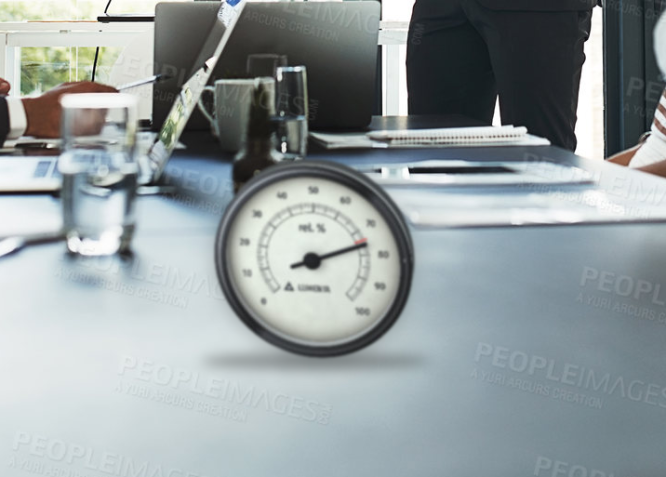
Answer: 75%
